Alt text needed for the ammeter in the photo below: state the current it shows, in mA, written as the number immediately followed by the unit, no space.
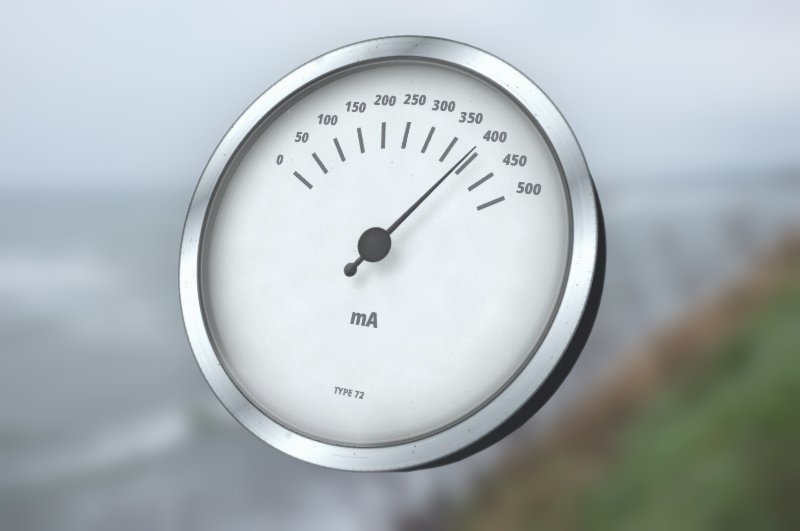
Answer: 400mA
